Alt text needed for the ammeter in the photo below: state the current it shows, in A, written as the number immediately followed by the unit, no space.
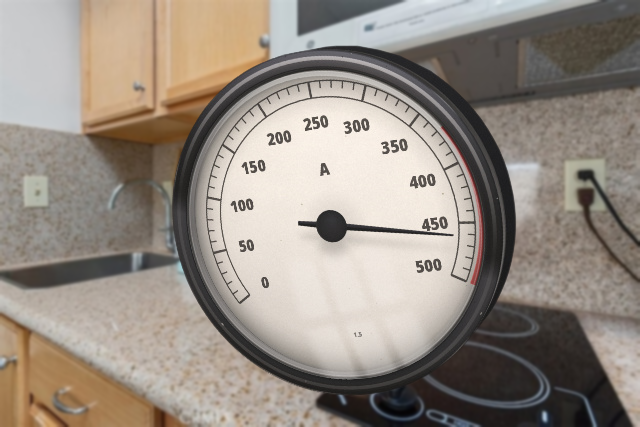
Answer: 460A
